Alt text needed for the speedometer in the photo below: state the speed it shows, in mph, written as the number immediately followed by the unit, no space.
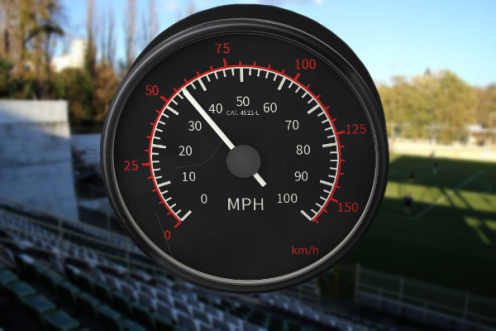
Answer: 36mph
